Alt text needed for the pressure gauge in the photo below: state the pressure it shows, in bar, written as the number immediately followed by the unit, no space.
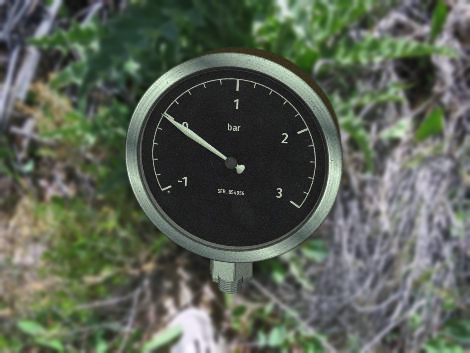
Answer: 0bar
